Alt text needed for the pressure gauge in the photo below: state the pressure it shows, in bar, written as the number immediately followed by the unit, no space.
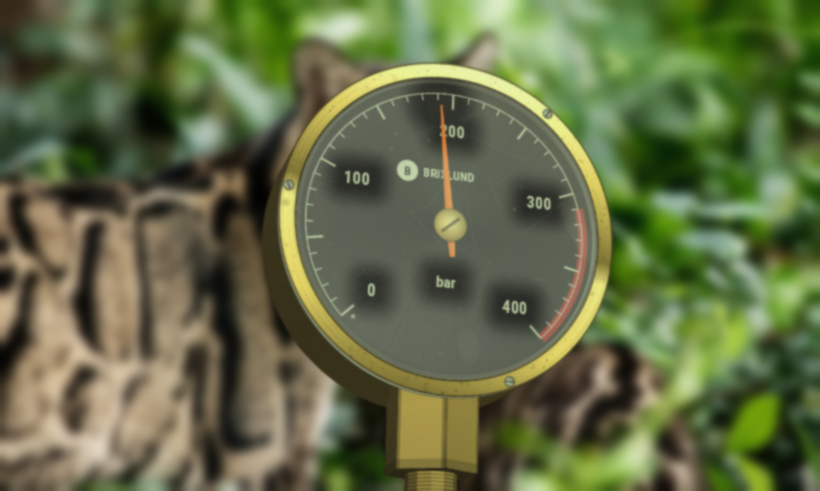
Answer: 190bar
